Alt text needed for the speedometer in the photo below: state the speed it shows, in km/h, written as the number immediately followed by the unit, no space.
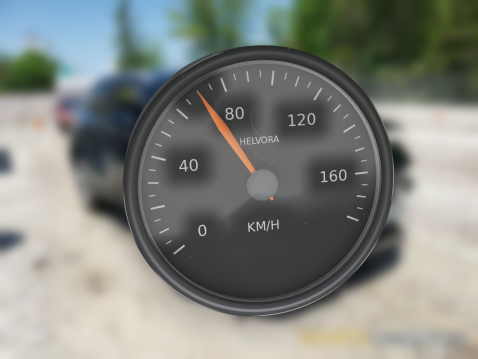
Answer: 70km/h
